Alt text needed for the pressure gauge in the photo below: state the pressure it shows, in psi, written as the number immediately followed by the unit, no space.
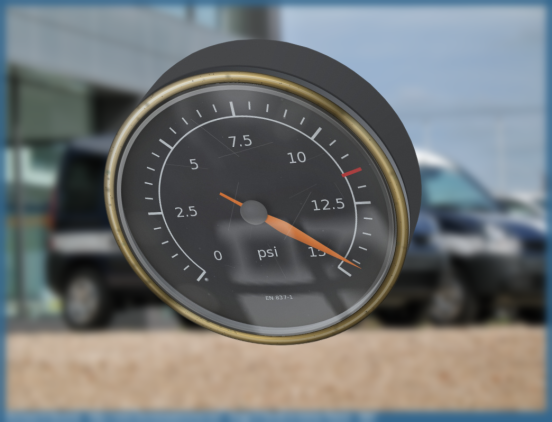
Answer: 14.5psi
